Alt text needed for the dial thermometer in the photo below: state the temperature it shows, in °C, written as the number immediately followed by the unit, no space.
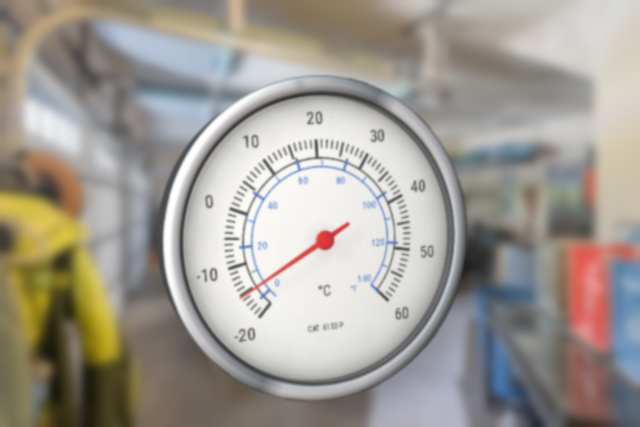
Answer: -15°C
